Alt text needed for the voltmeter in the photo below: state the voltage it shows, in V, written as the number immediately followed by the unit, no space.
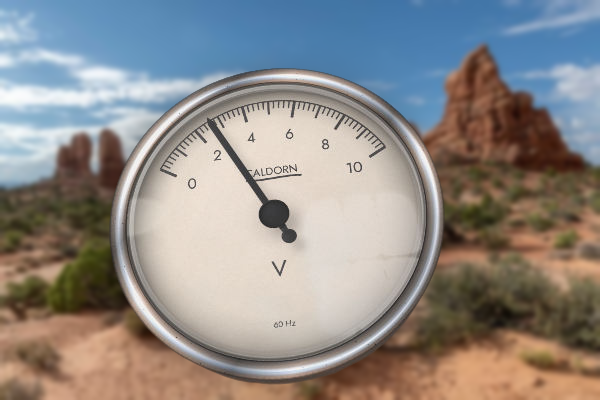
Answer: 2.6V
